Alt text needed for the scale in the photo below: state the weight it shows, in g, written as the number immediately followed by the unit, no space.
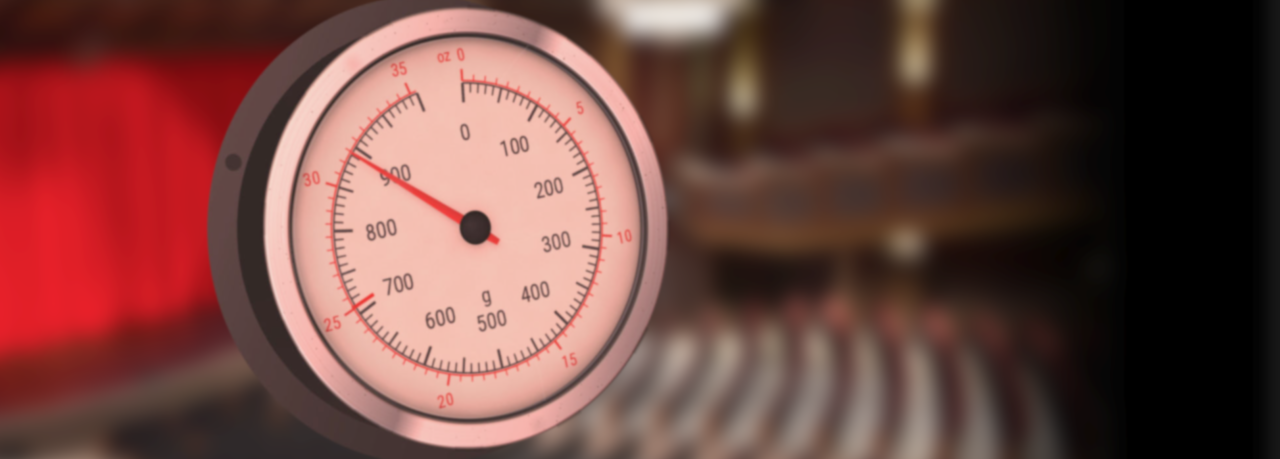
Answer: 890g
